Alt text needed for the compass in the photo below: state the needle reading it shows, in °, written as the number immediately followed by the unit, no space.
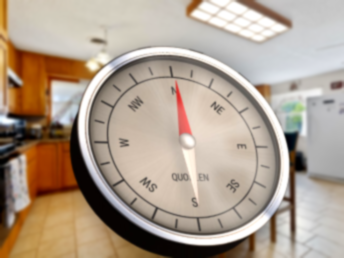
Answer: 0°
